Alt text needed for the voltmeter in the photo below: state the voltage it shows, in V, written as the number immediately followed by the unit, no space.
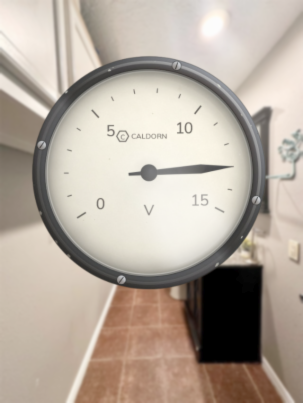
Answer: 13V
